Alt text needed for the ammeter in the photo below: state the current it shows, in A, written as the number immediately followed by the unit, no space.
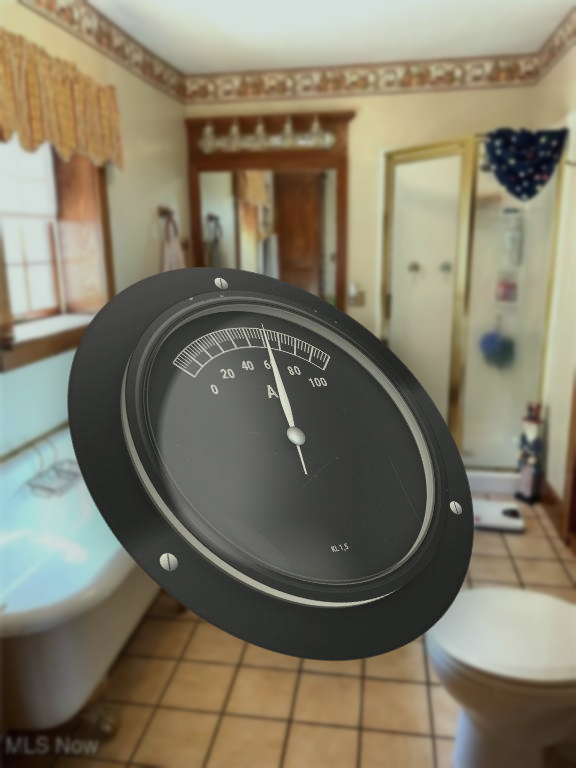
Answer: 60A
